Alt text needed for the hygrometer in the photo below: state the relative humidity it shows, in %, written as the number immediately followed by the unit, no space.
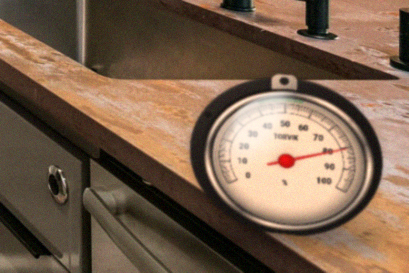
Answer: 80%
